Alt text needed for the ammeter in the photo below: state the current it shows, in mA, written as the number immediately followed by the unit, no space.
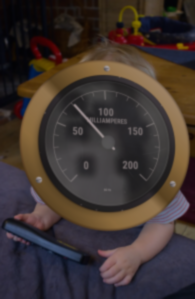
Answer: 70mA
